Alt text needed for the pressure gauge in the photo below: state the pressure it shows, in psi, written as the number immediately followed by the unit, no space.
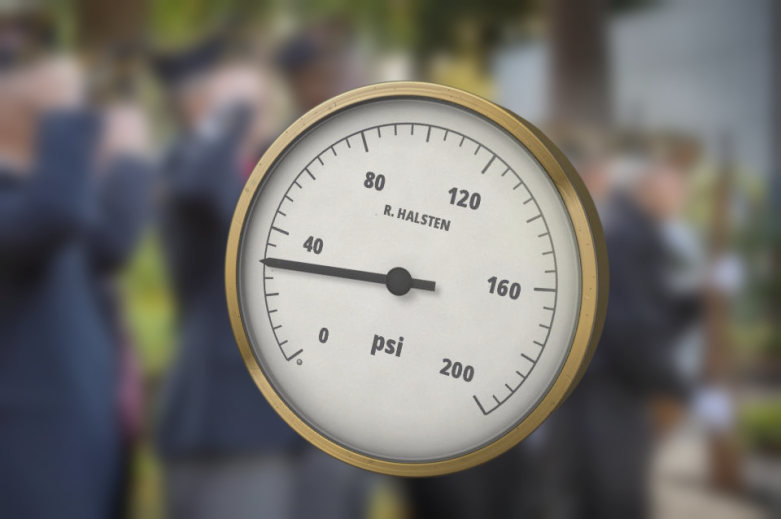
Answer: 30psi
